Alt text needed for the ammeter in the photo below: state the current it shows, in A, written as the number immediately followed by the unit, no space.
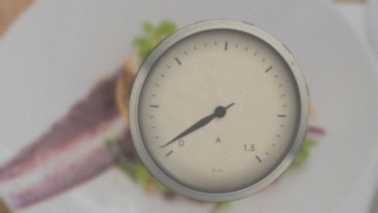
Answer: 0.05A
